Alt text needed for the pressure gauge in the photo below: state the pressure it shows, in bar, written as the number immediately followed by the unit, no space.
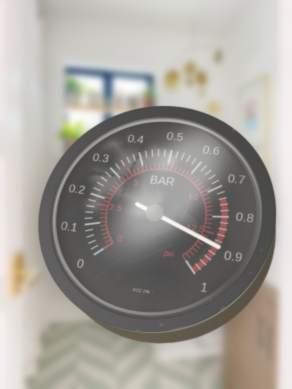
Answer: 0.9bar
